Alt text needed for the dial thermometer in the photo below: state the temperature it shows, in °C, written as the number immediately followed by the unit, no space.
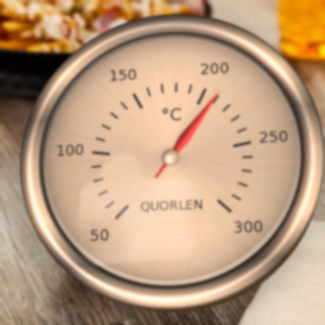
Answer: 210°C
